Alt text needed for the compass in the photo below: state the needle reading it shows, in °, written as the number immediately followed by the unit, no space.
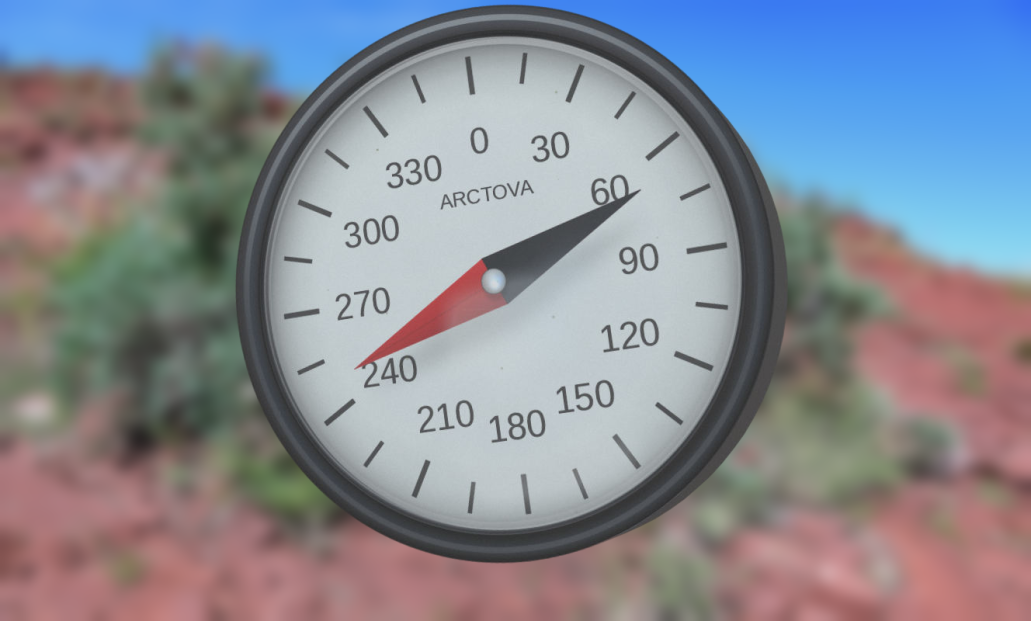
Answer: 247.5°
